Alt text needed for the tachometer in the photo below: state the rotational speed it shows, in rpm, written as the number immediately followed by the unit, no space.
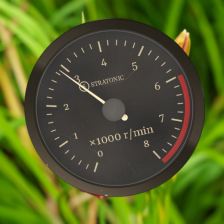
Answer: 2900rpm
